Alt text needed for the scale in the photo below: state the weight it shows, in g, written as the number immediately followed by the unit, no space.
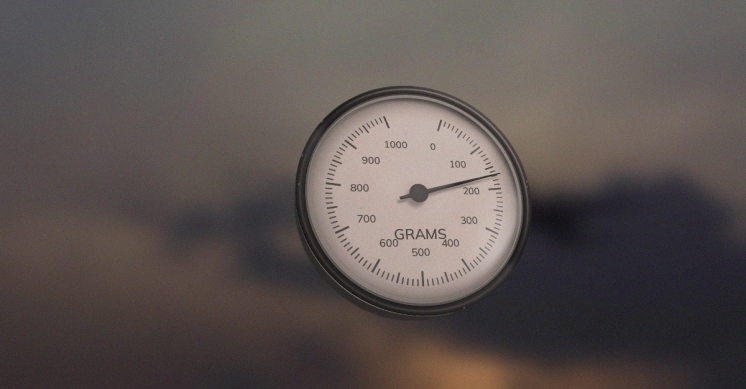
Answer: 170g
